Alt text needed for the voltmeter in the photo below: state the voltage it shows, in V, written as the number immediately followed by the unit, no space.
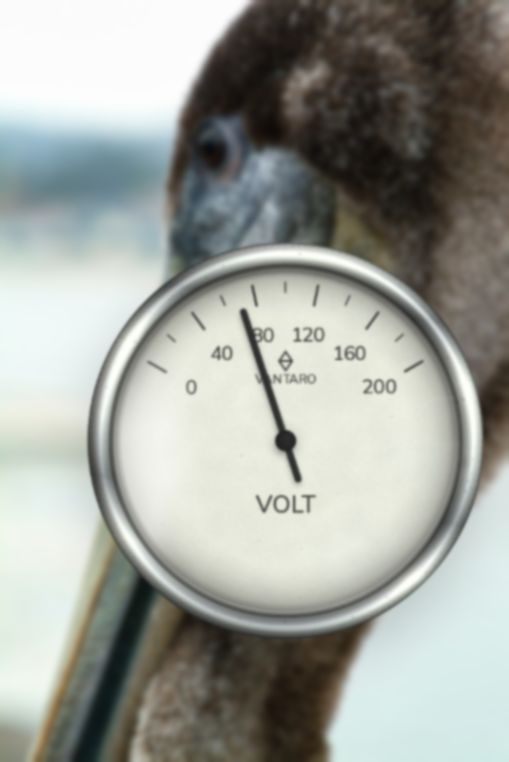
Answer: 70V
